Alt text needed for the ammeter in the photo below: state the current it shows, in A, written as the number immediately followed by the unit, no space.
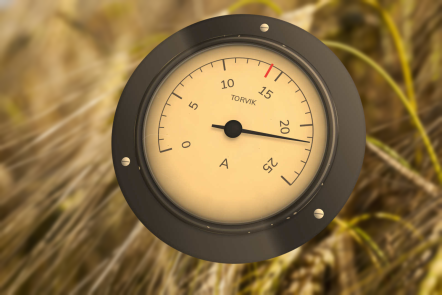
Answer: 21.5A
